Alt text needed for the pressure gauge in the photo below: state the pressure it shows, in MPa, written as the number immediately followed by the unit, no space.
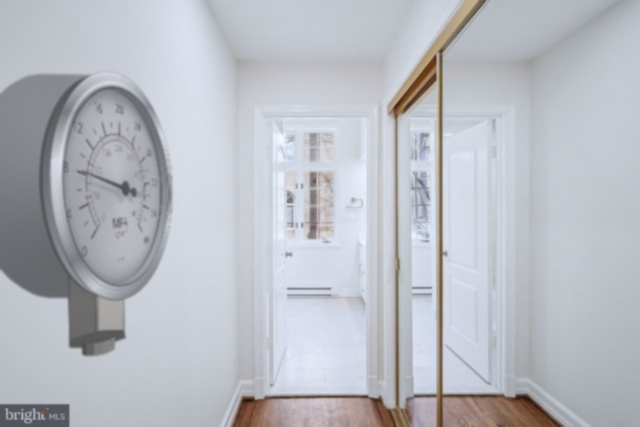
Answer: 8MPa
